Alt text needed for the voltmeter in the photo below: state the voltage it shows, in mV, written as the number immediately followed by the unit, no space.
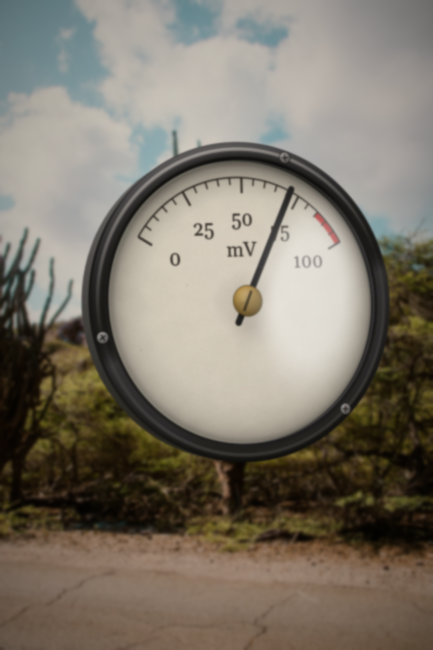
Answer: 70mV
